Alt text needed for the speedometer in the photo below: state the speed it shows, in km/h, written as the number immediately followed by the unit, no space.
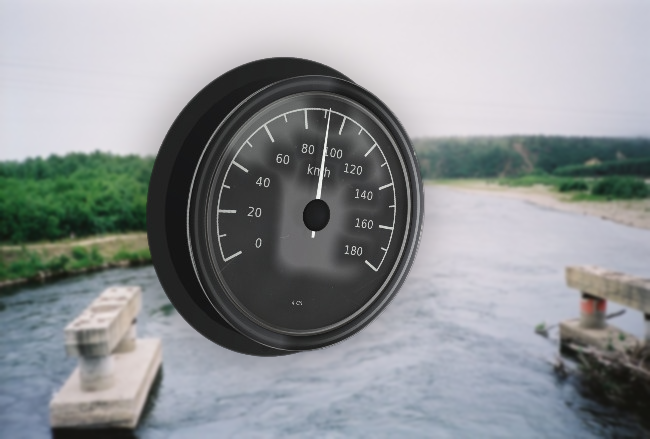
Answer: 90km/h
